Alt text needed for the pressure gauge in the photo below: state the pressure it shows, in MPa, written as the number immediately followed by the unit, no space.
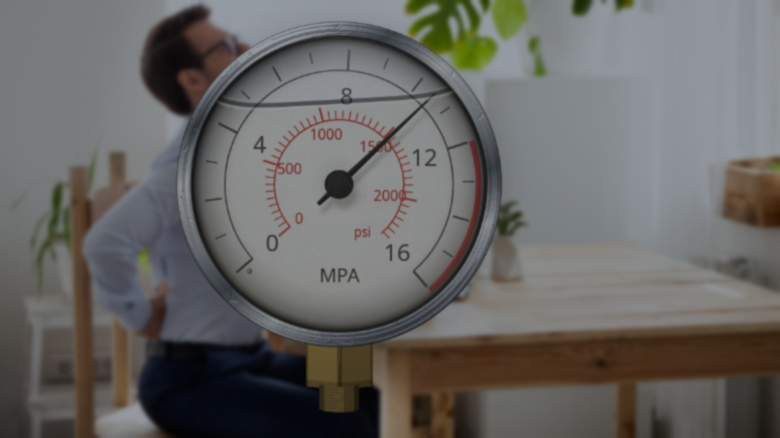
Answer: 10.5MPa
